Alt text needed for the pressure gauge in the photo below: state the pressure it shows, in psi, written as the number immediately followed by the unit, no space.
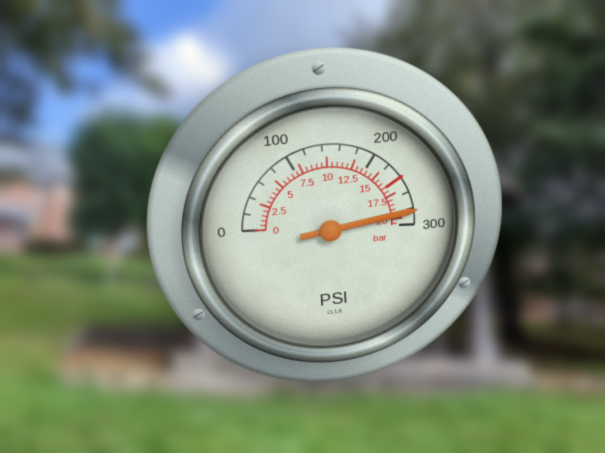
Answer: 280psi
